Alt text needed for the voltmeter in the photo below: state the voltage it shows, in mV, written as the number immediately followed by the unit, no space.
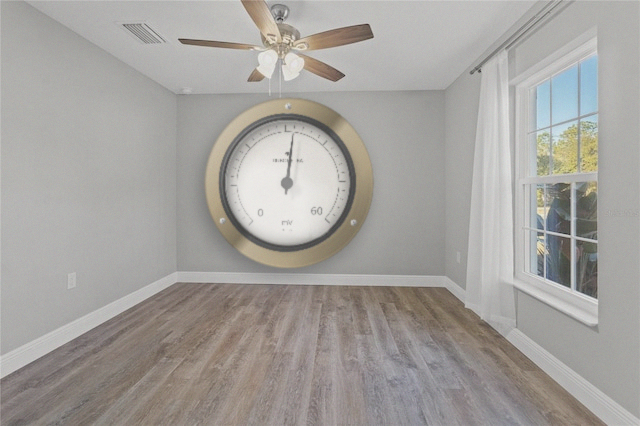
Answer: 32mV
